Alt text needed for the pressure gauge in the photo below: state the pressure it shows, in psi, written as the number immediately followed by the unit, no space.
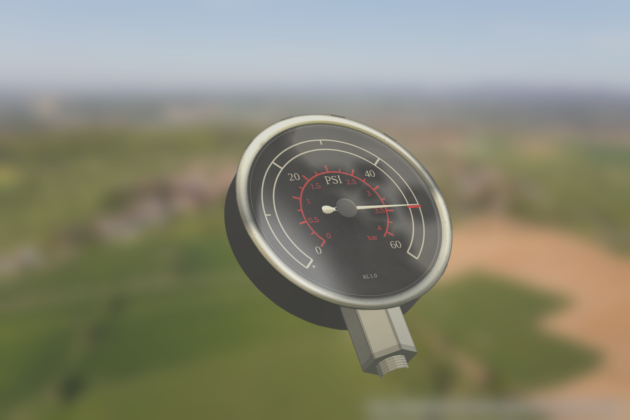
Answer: 50psi
